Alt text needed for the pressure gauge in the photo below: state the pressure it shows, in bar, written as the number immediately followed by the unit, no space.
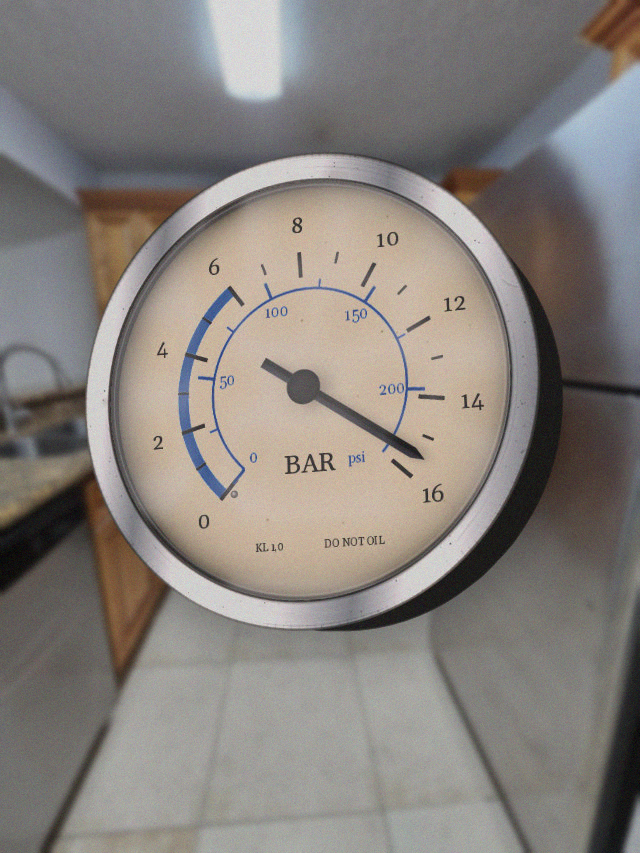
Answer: 15.5bar
